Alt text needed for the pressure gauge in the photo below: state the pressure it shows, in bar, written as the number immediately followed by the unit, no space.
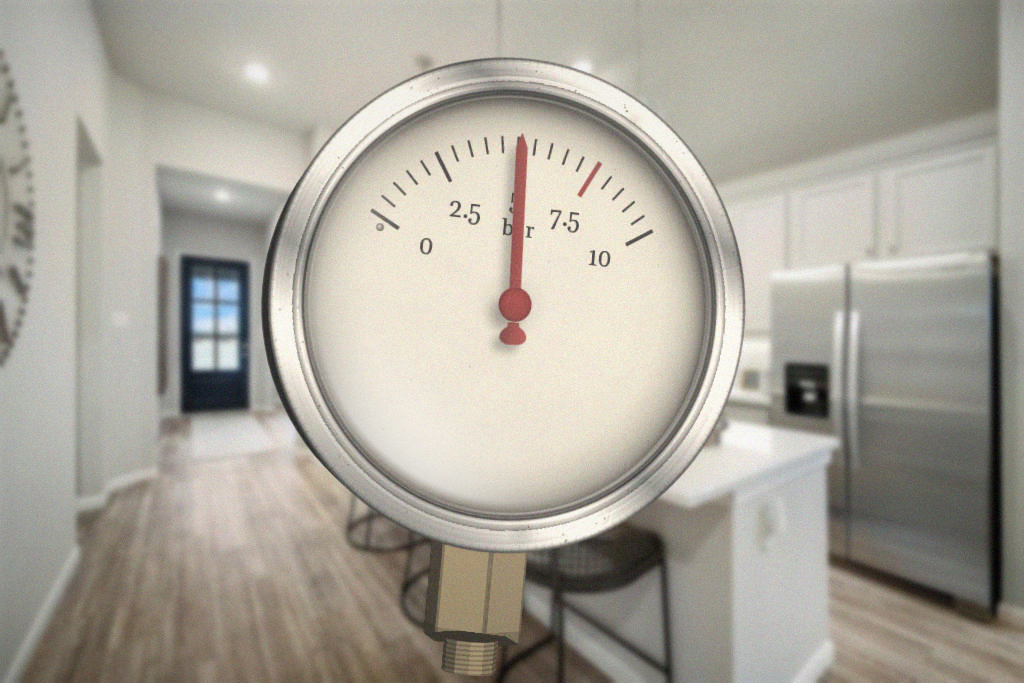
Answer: 5bar
